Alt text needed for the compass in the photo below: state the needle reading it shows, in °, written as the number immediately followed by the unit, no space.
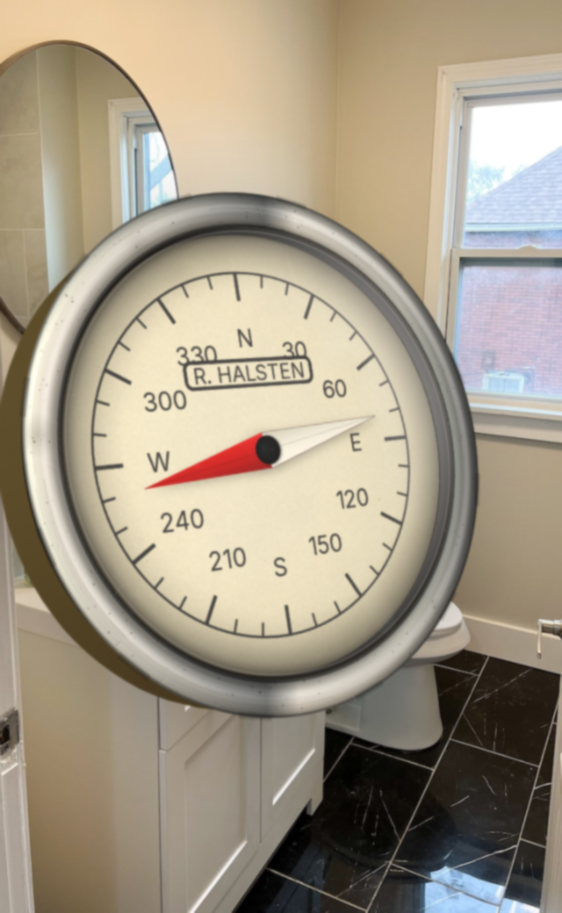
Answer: 260°
